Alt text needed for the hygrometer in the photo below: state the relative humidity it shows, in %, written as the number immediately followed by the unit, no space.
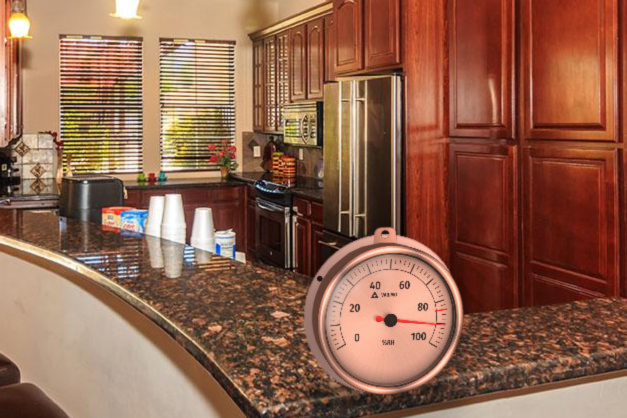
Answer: 90%
